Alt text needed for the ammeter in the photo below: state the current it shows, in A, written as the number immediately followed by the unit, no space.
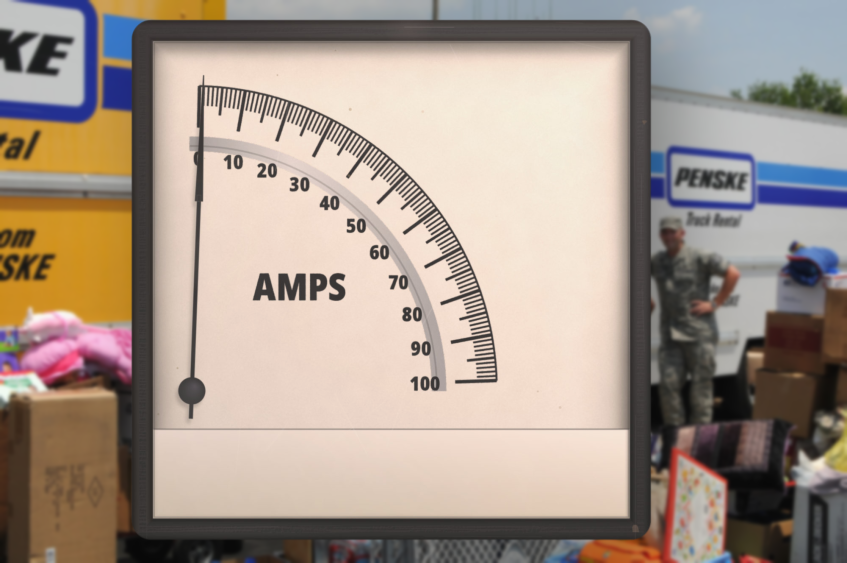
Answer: 1A
